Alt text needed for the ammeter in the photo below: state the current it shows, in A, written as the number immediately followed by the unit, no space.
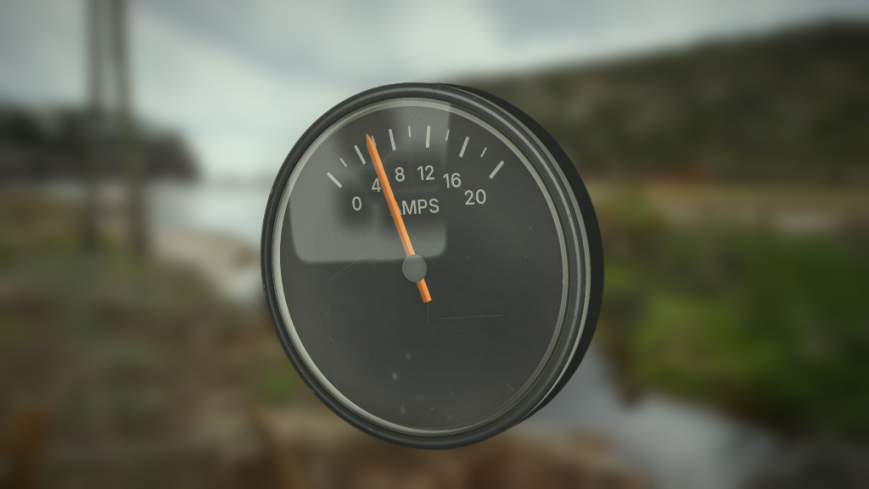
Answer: 6A
